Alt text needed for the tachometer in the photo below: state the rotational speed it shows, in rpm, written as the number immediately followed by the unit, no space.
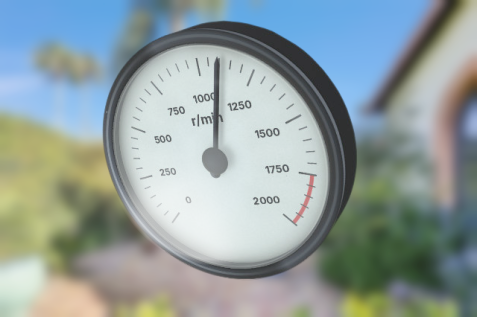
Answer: 1100rpm
